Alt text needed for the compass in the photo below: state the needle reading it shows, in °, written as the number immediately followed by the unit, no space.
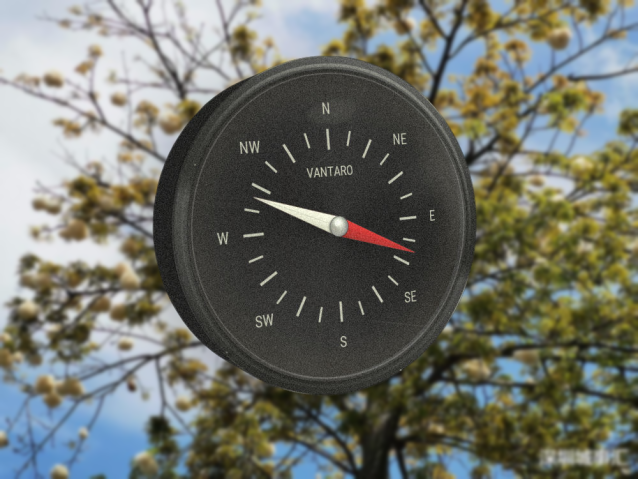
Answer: 112.5°
